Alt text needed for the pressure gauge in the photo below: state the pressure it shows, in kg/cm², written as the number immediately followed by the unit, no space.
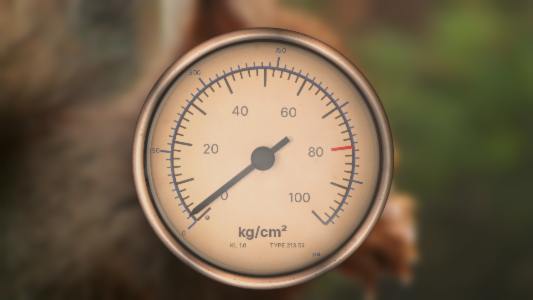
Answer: 2kg/cm²
